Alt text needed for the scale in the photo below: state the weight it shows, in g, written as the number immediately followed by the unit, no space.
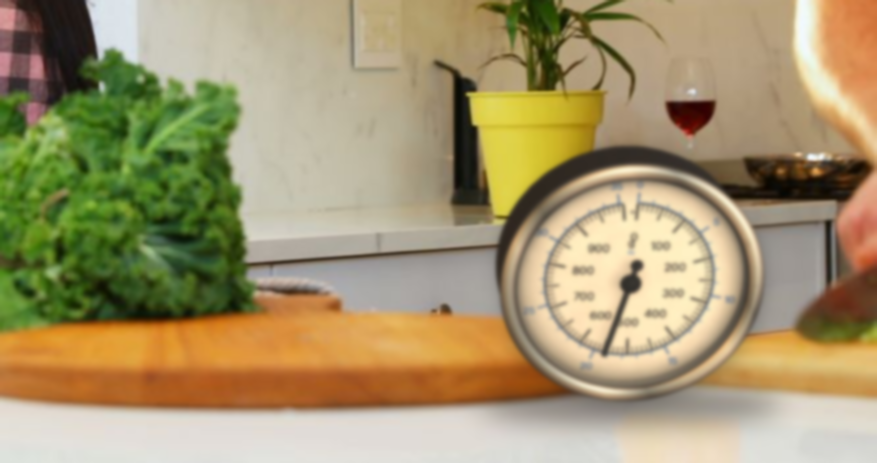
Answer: 550g
